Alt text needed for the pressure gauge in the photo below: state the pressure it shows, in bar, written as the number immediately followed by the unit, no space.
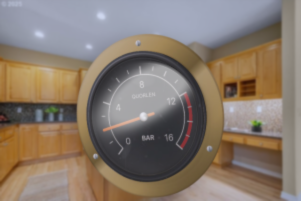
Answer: 2bar
